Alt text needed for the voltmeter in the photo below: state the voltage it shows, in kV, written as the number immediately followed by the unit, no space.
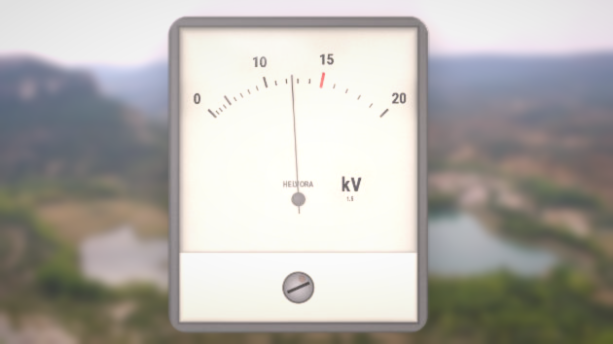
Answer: 12.5kV
